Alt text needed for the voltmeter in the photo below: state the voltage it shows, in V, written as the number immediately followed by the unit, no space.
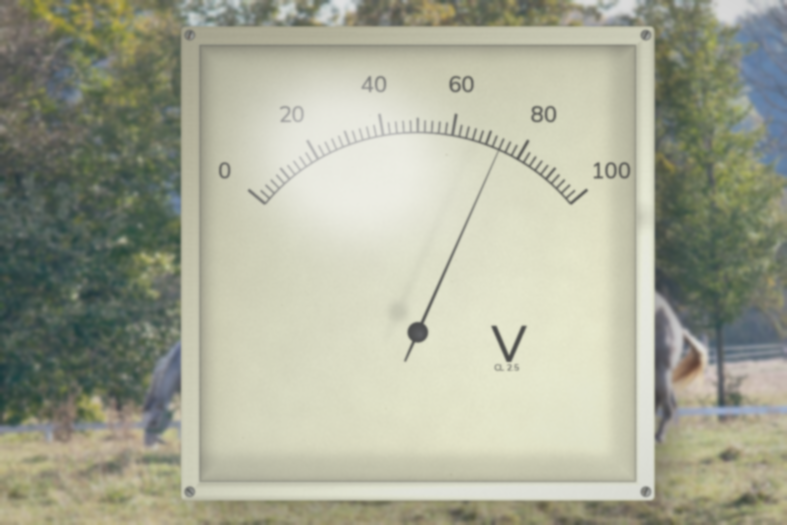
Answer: 74V
